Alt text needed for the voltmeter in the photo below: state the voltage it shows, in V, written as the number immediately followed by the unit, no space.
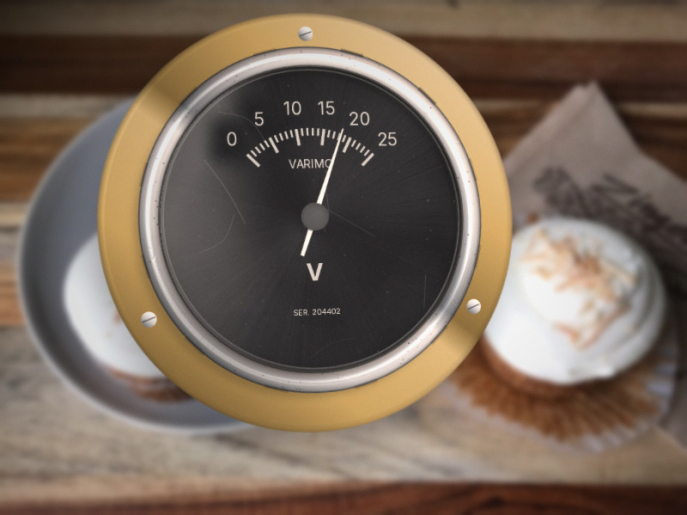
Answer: 18V
